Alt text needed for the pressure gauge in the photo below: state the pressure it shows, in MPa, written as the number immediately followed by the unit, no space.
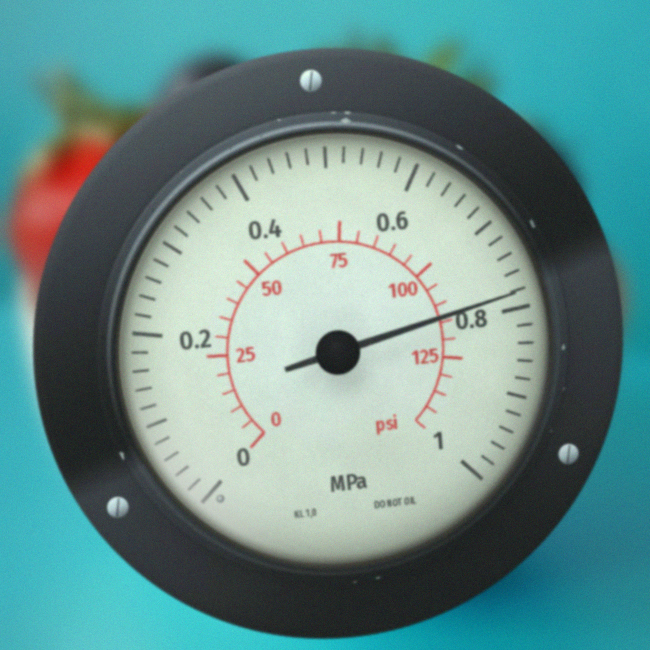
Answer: 0.78MPa
